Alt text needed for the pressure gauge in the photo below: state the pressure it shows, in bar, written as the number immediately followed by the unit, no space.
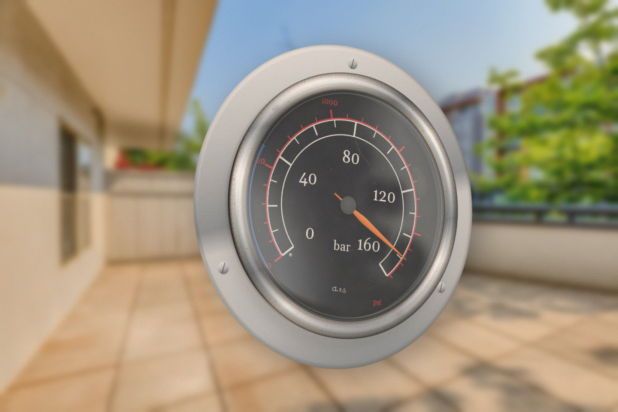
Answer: 150bar
